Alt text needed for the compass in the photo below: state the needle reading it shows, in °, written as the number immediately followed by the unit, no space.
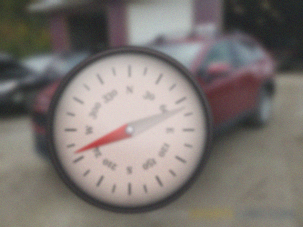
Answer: 247.5°
